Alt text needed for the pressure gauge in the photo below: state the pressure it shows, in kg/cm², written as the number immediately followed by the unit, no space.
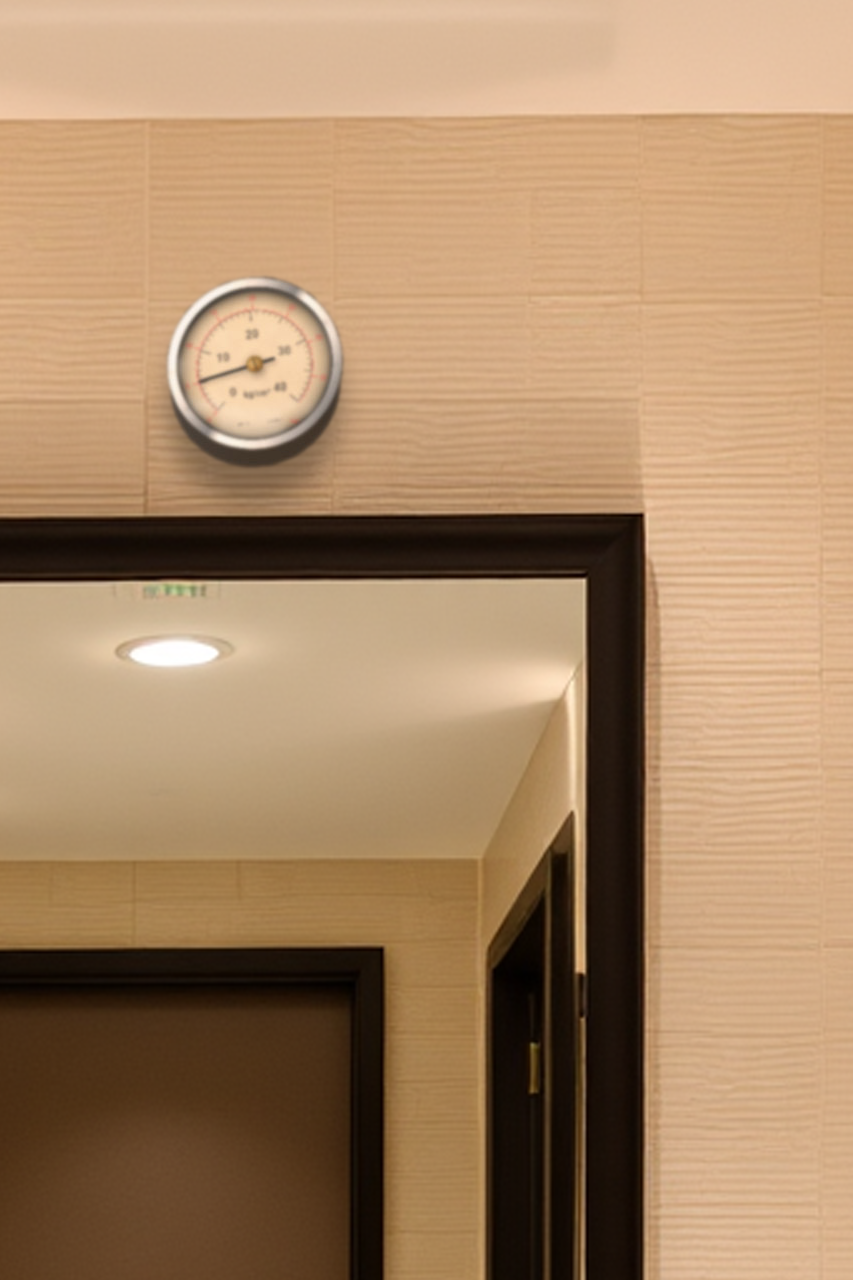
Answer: 5kg/cm²
